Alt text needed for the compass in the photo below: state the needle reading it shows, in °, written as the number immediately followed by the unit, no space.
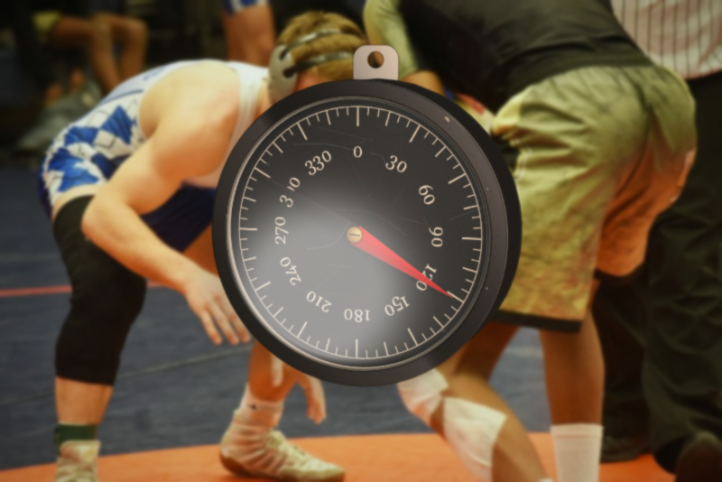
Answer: 120°
